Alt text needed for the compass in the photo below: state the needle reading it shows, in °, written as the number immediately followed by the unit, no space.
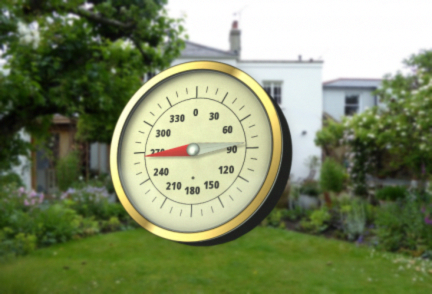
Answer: 265°
